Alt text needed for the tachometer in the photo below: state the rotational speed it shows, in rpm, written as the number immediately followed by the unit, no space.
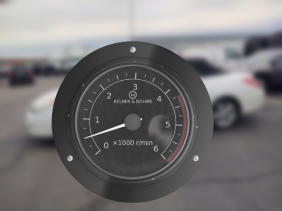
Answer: 500rpm
